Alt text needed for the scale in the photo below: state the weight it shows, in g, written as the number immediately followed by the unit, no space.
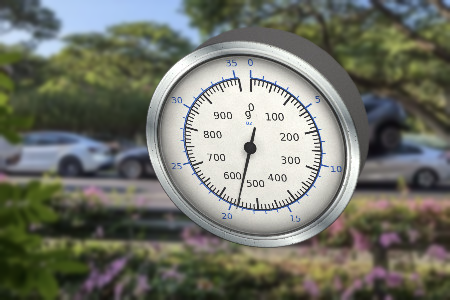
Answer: 550g
